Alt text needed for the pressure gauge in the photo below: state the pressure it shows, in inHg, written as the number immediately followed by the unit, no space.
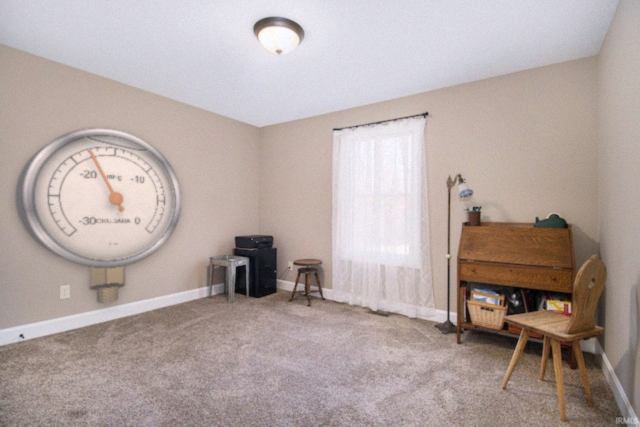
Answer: -18inHg
